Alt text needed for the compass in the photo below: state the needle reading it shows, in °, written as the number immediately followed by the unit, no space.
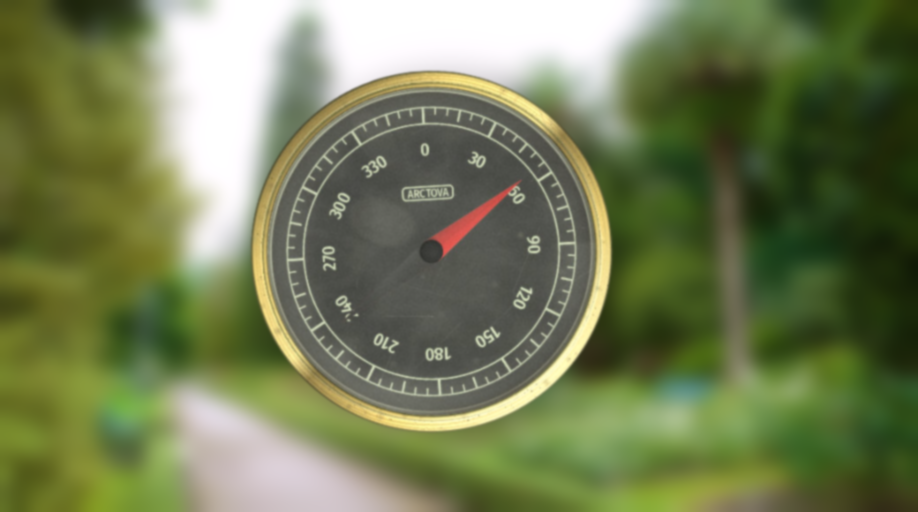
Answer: 55°
